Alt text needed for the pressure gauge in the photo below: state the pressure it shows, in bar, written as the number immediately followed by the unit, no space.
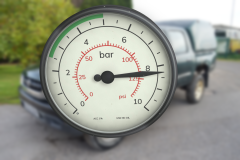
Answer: 8.25bar
